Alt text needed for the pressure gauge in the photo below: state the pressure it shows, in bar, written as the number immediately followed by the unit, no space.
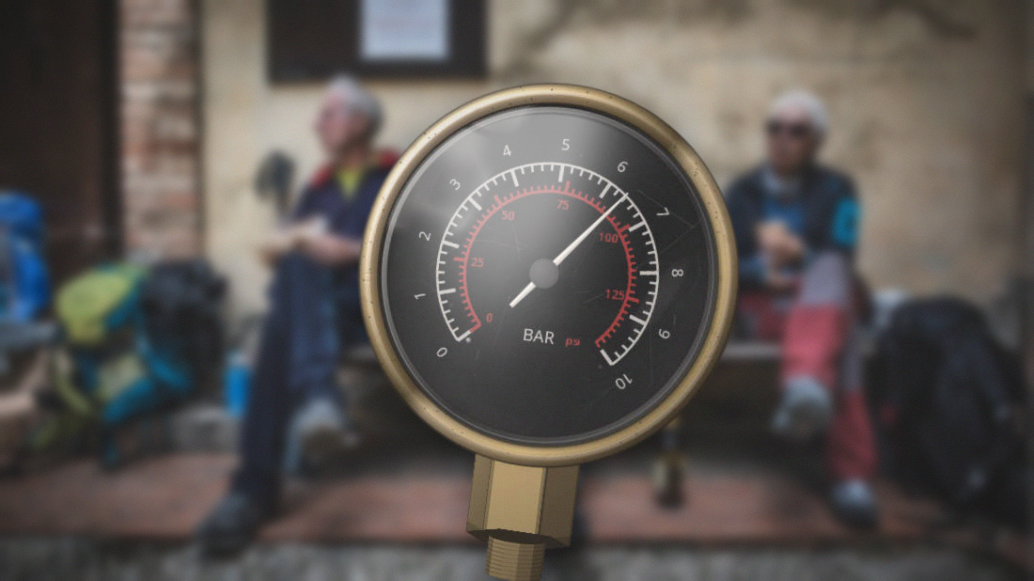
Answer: 6.4bar
